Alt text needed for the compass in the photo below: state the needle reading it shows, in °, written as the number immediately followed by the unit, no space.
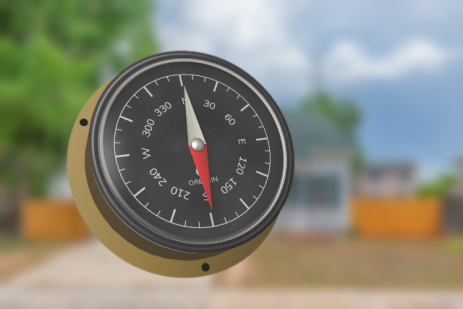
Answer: 180°
